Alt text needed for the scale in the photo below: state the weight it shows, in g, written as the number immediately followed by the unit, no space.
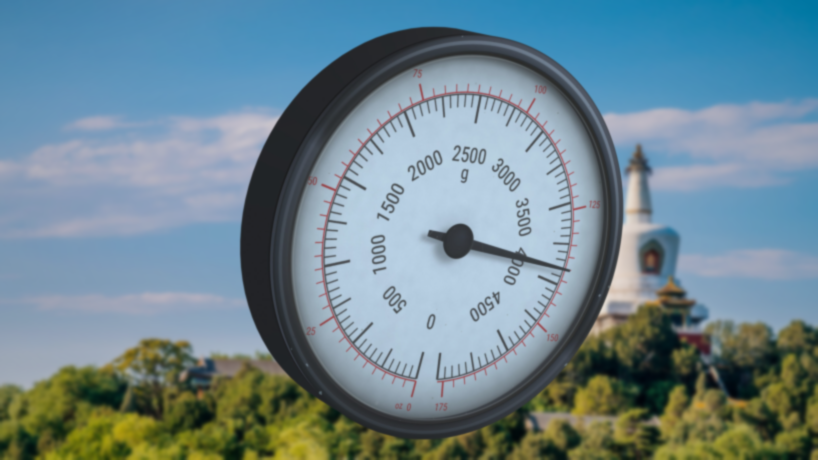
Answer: 3900g
